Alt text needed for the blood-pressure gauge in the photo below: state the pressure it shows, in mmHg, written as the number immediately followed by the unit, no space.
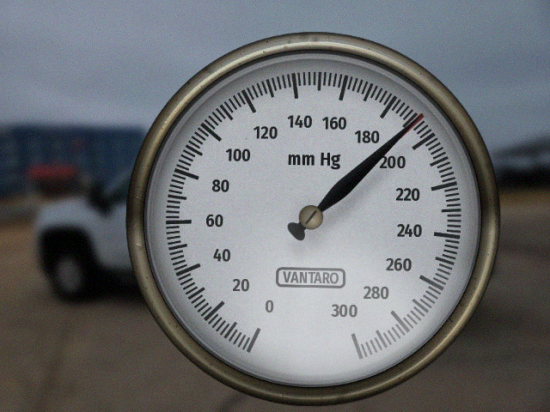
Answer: 192mmHg
